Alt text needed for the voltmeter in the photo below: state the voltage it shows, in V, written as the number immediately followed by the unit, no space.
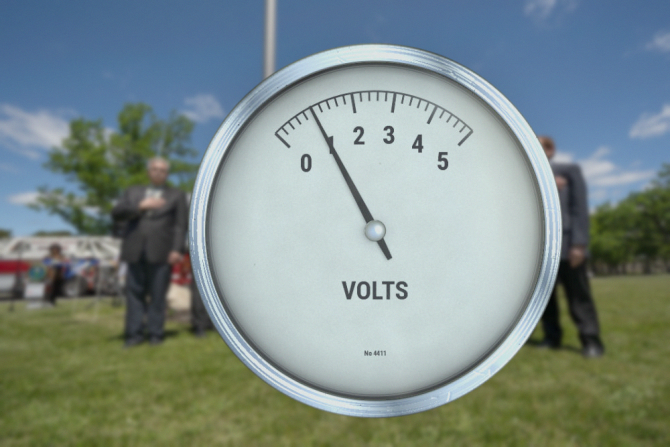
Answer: 1V
